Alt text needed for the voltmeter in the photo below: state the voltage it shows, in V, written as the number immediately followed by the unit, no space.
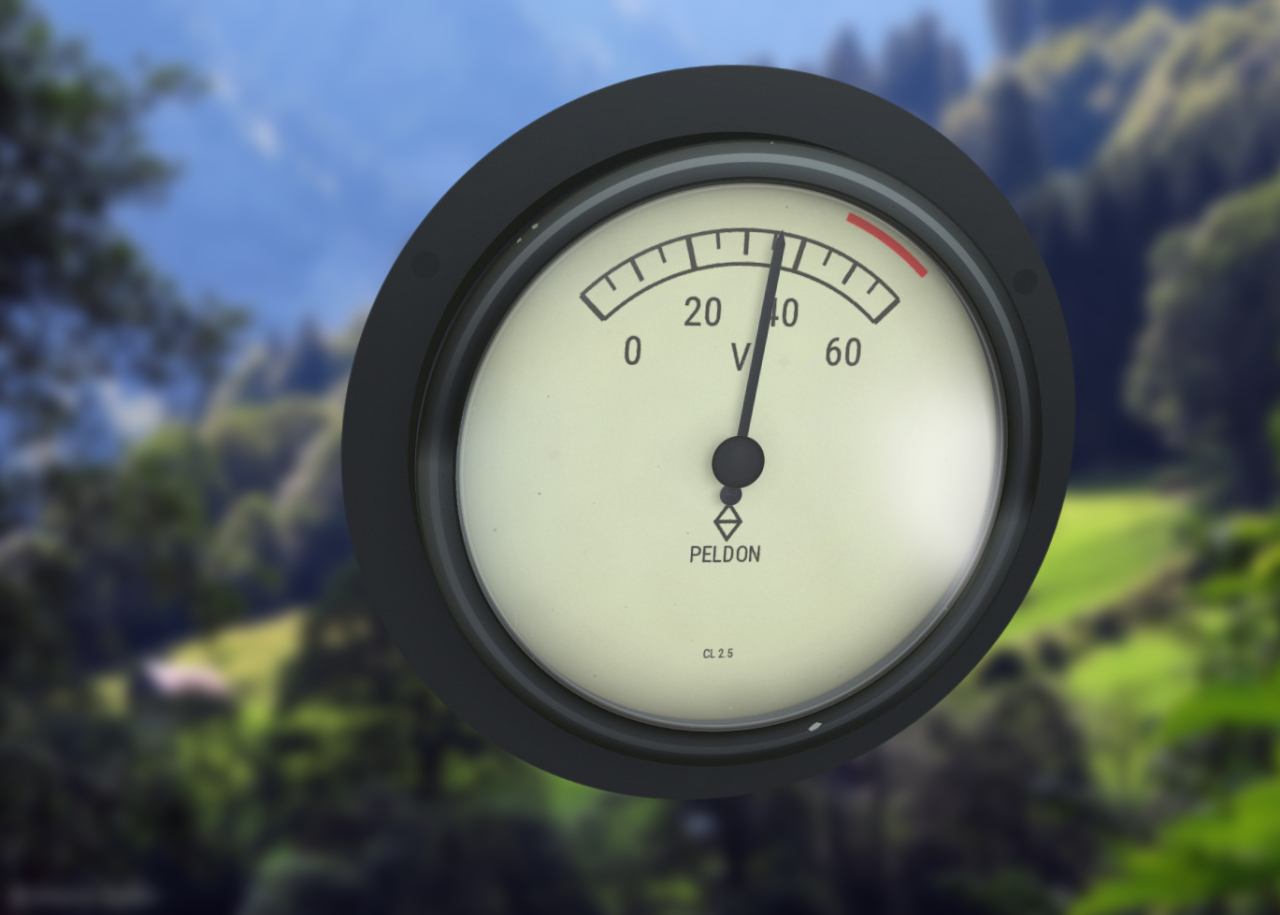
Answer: 35V
